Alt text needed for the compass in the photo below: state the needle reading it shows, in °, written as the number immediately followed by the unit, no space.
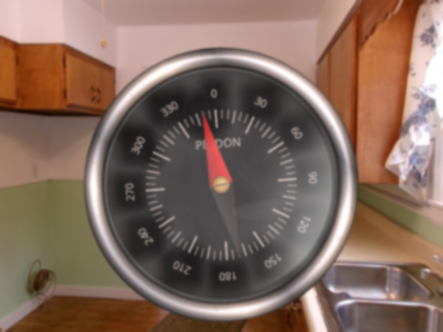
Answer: 350°
